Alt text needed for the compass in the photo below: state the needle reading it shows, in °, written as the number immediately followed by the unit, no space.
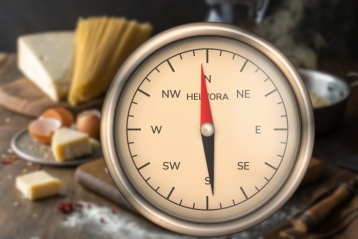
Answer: 355°
